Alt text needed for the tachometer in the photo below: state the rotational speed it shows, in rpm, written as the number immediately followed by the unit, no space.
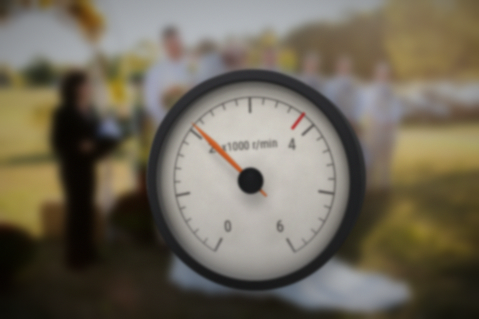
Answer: 2100rpm
